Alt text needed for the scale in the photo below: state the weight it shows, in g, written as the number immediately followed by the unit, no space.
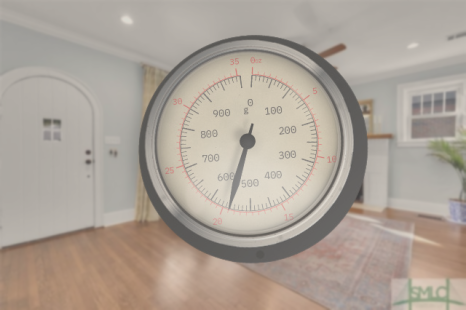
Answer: 550g
